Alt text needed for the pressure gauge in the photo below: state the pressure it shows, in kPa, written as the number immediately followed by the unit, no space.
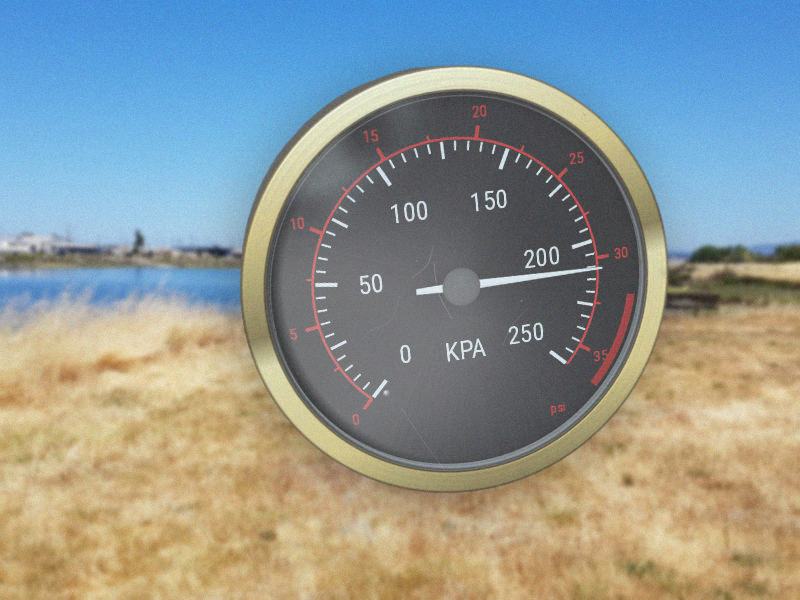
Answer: 210kPa
